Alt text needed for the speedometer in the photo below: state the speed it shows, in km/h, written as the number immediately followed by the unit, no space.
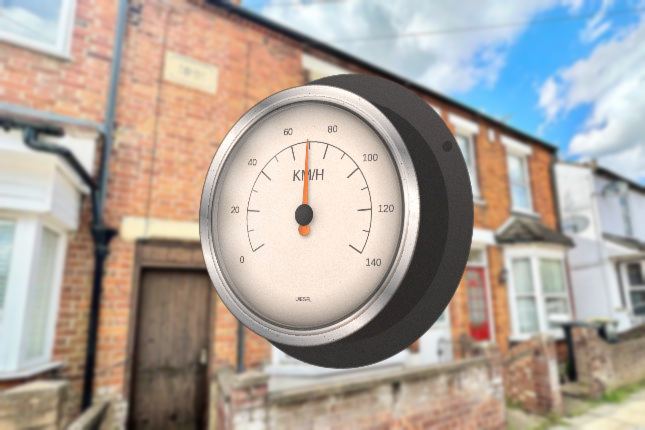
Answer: 70km/h
